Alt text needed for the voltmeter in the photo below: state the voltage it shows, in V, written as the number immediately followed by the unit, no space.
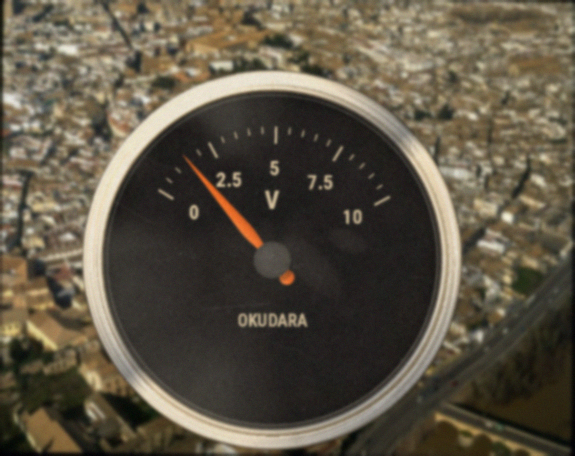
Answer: 1.5V
